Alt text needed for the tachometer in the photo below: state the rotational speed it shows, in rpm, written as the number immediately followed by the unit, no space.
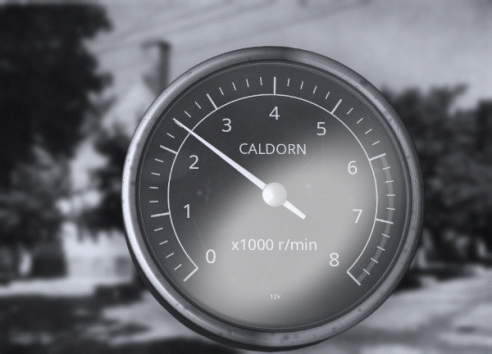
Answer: 2400rpm
